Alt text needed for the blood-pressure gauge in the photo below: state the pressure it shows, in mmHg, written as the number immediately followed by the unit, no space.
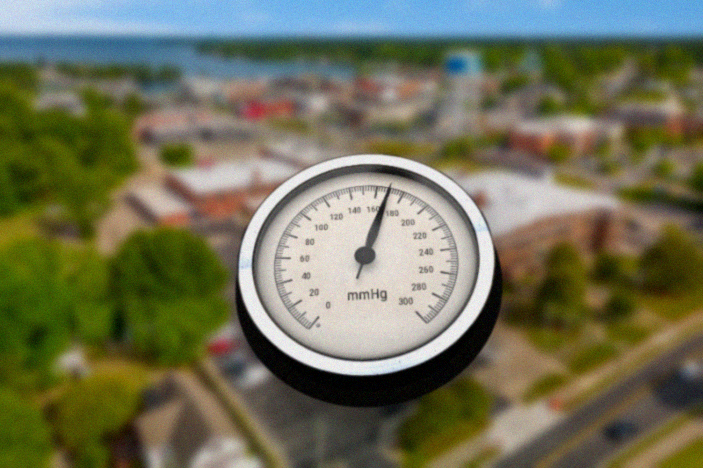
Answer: 170mmHg
